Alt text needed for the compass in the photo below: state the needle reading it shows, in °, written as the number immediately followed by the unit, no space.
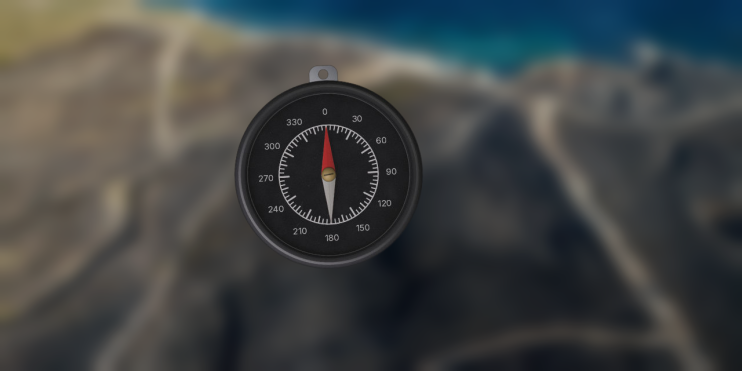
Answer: 0°
